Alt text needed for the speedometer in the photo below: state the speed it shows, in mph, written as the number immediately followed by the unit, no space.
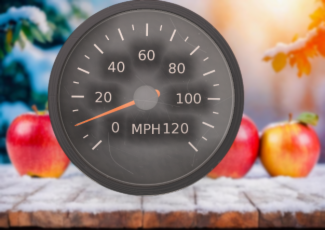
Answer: 10mph
